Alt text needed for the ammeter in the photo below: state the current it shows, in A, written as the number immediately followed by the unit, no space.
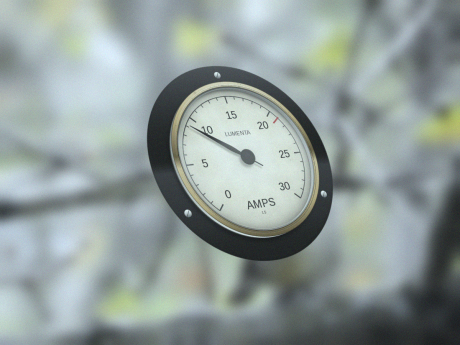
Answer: 9A
